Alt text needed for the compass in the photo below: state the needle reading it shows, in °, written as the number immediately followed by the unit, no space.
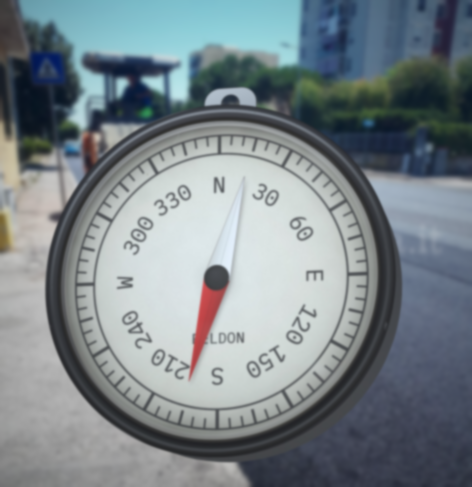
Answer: 195°
